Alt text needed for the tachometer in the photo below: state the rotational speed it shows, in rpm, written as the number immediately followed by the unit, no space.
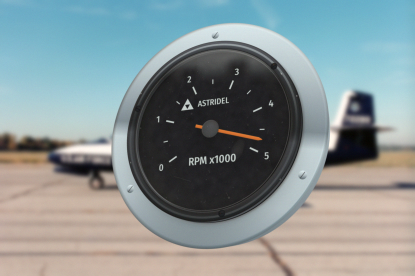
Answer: 4750rpm
